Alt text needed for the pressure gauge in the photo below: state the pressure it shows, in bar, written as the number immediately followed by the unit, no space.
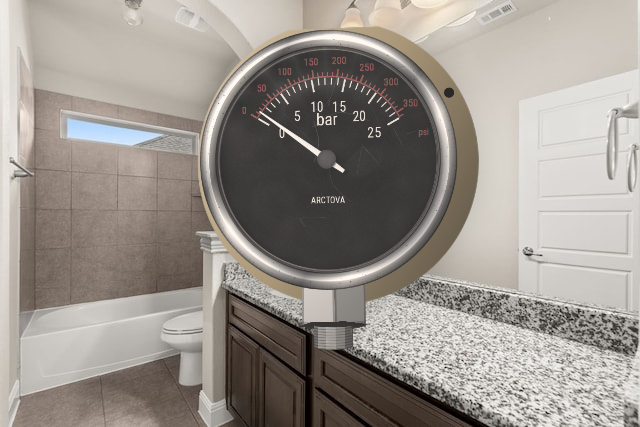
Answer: 1bar
